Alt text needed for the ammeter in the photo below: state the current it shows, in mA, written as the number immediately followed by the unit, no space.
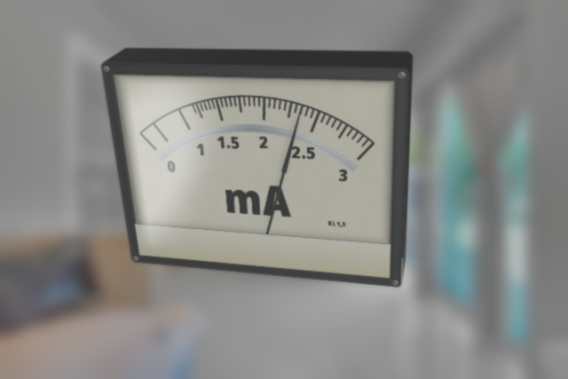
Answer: 2.35mA
